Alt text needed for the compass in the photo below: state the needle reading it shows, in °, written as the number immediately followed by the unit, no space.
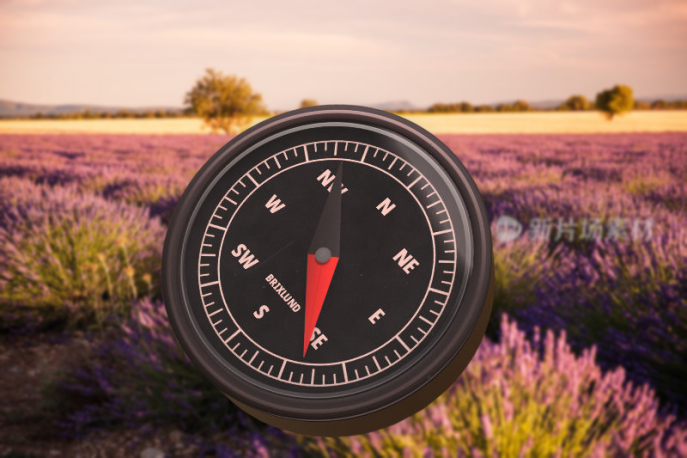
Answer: 140°
